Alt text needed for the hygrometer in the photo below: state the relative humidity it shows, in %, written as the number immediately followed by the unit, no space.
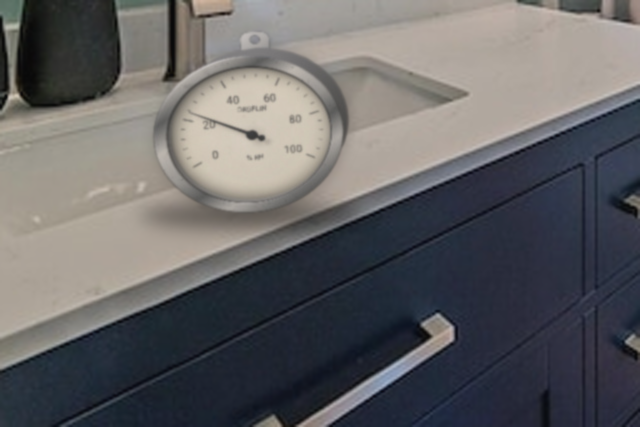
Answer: 24%
